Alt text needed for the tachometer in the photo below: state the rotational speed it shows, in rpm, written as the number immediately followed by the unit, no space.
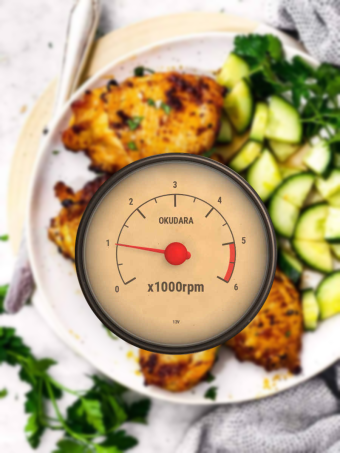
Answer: 1000rpm
